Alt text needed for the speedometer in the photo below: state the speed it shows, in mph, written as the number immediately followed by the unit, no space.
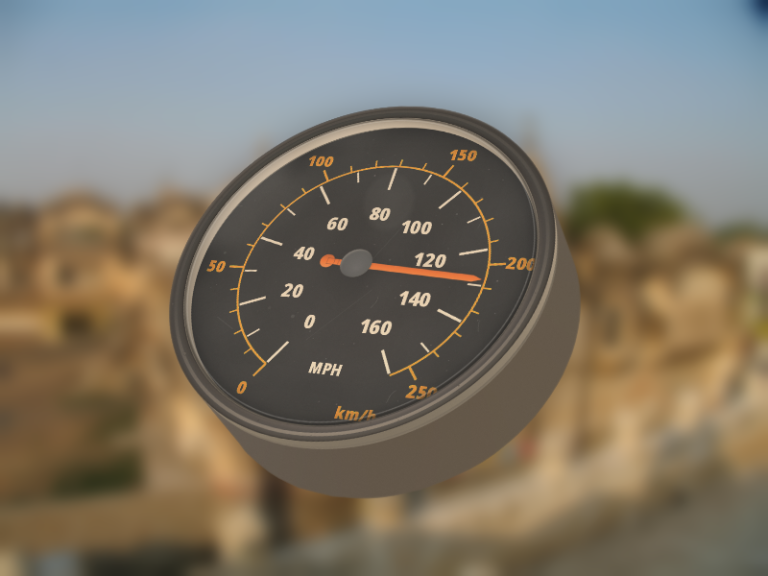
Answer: 130mph
